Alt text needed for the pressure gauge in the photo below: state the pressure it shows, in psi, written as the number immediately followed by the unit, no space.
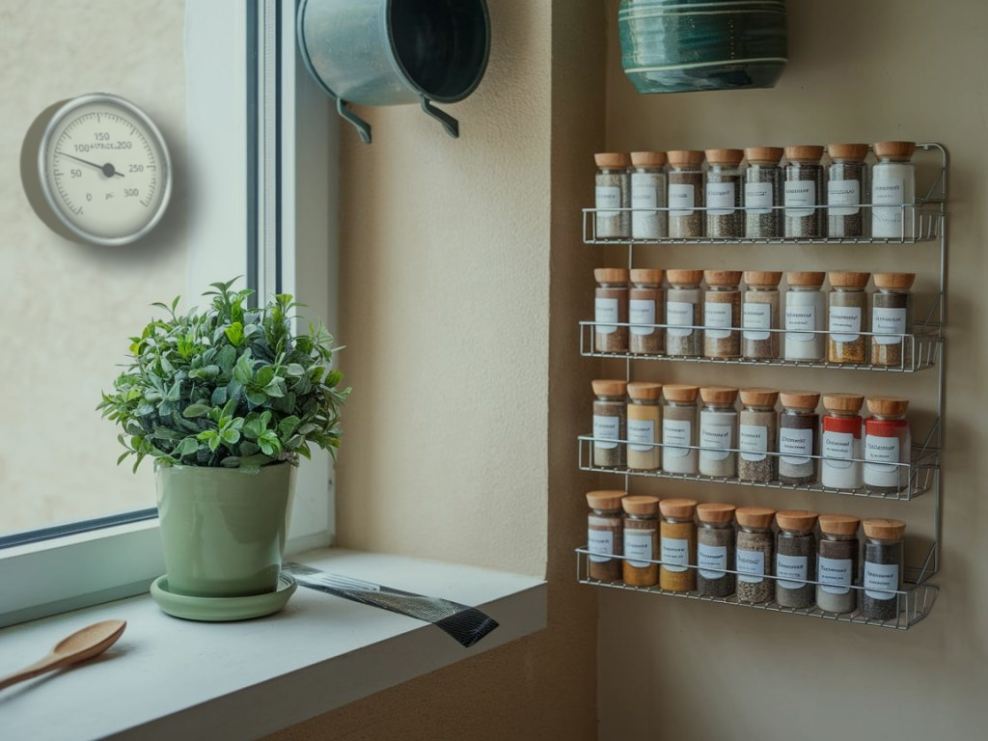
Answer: 75psi
